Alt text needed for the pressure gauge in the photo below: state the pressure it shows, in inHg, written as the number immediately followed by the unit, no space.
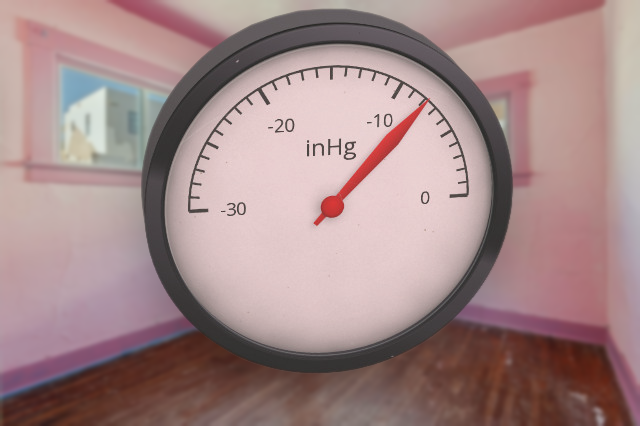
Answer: -8inHg
